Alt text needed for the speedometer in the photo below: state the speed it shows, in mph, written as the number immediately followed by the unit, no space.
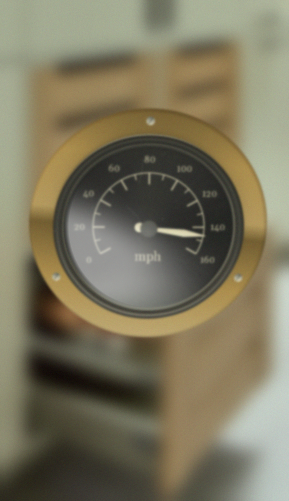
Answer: 145mph
